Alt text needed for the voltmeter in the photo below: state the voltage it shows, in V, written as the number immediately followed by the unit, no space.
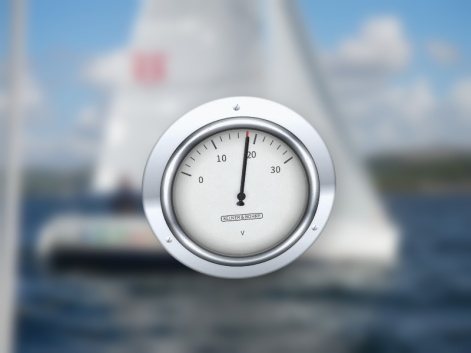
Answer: 18V
